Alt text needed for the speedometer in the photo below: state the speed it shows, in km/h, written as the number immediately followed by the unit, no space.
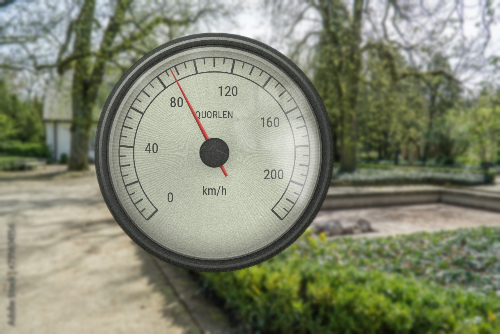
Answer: 87.5km/h
